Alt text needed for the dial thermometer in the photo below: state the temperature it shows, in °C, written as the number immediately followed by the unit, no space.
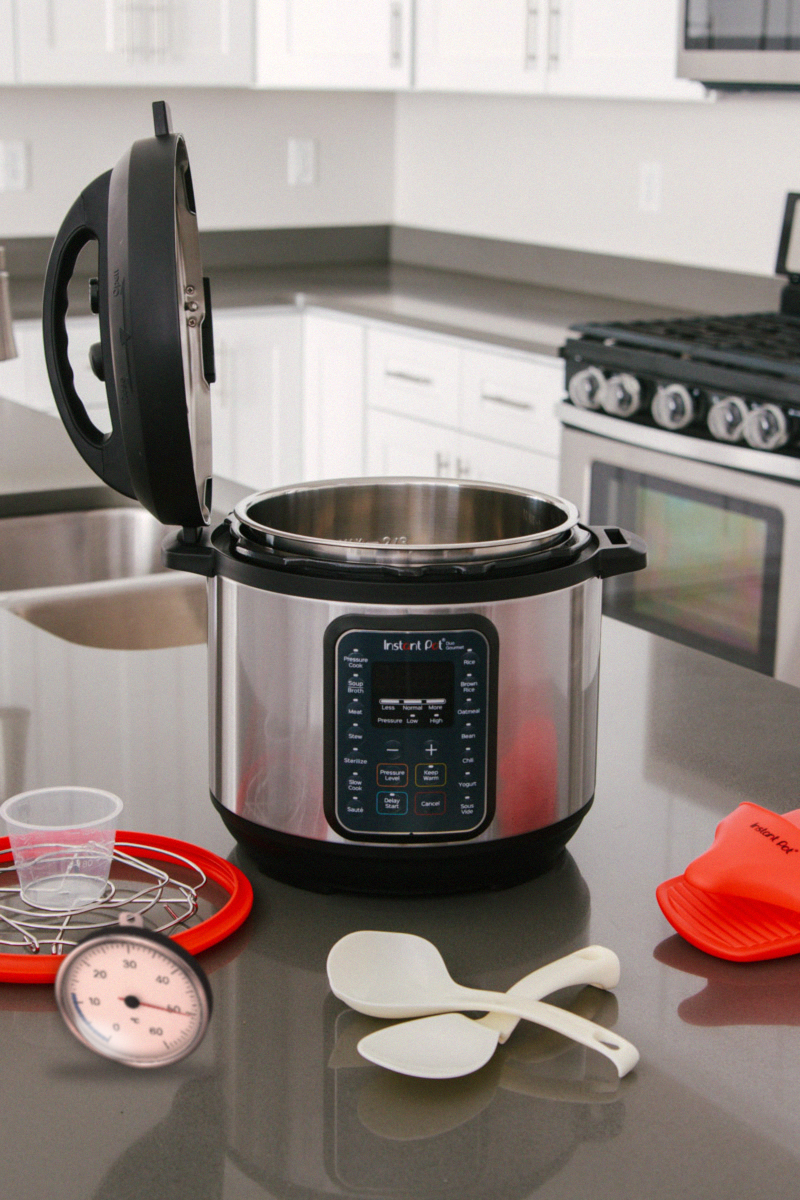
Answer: 50°C
